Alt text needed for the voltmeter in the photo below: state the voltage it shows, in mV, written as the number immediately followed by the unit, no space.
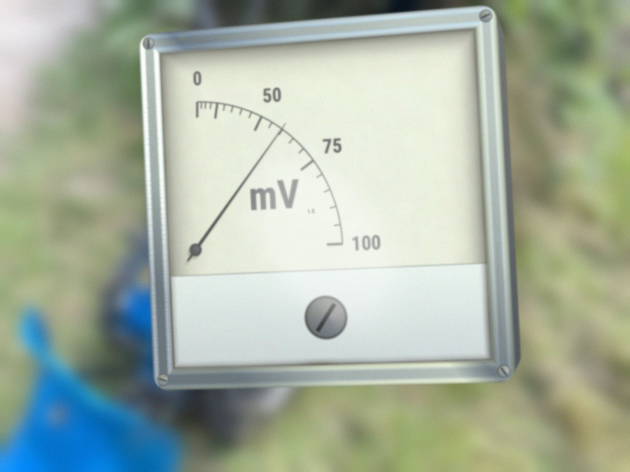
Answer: 60mV
